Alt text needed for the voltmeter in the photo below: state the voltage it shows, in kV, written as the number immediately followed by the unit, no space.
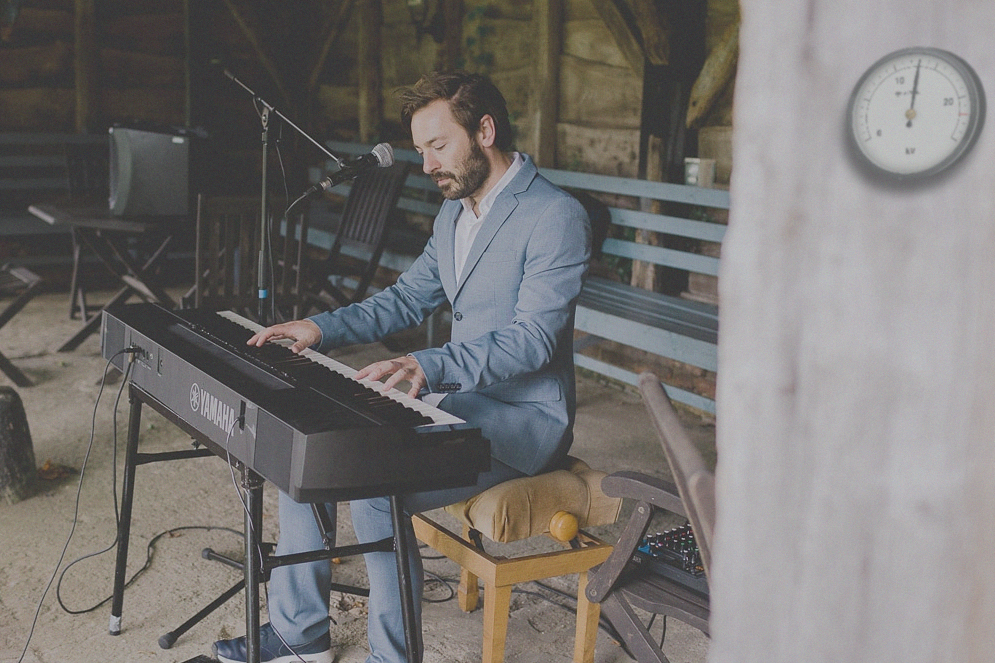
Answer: 13kV
